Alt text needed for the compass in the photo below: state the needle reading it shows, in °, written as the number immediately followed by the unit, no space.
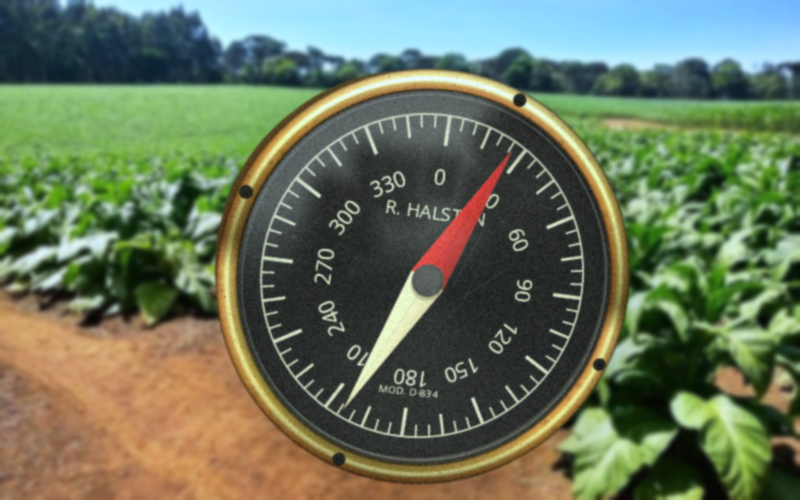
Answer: 25°
